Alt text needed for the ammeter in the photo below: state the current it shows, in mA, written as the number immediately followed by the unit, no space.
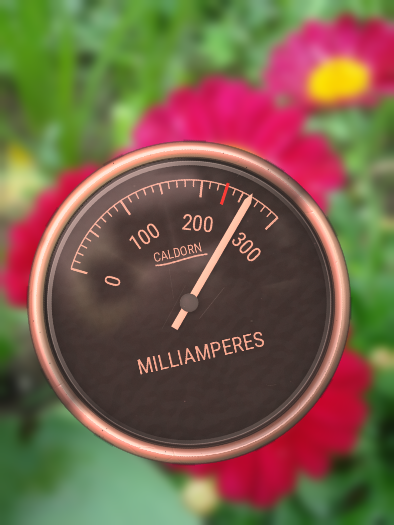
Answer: 260mA
